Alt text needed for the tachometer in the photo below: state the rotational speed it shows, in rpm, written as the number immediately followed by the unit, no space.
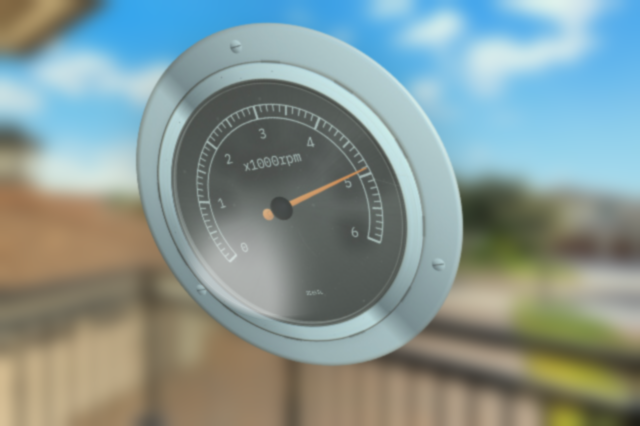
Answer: 4900rpm
